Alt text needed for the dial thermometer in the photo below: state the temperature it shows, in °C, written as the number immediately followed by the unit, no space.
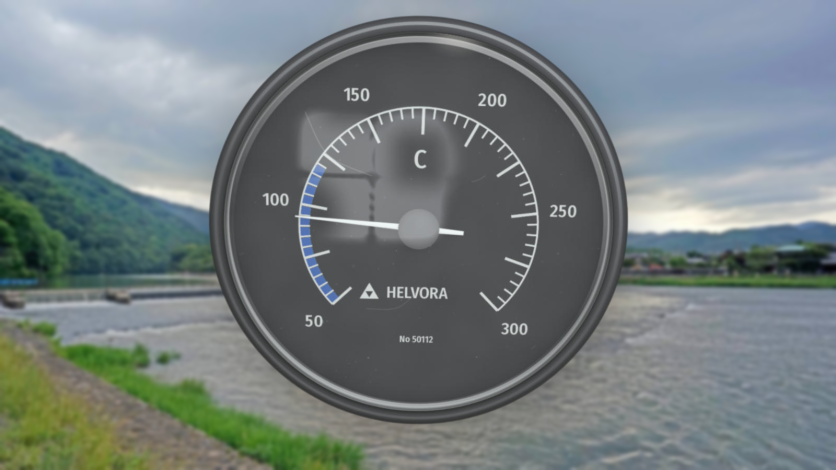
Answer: 95°C
